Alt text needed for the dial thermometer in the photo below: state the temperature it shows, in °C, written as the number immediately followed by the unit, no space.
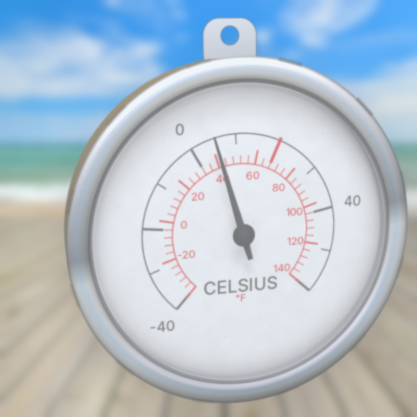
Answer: 5°C
